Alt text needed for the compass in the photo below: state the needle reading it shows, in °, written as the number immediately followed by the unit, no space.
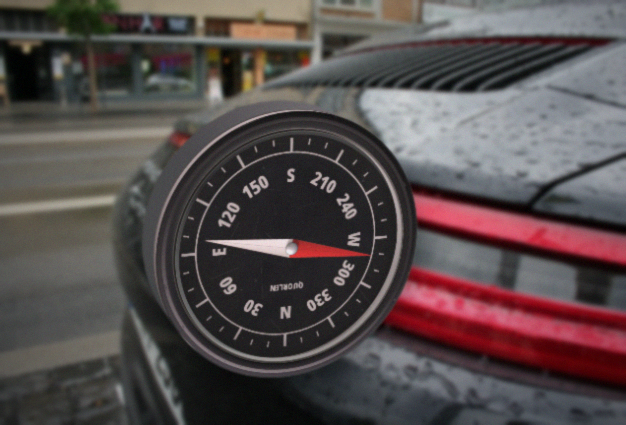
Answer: 280°
